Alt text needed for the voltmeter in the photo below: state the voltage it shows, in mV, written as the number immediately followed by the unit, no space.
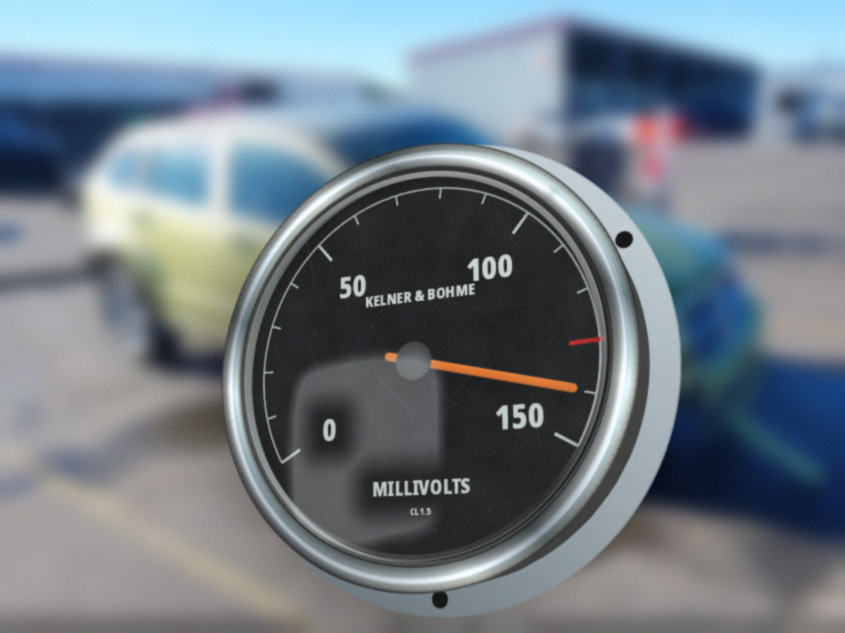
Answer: 140mV
